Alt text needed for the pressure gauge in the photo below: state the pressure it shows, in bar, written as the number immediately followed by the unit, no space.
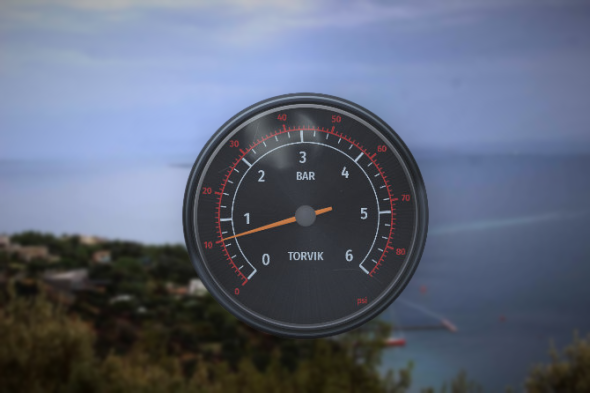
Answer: 0.7bar
